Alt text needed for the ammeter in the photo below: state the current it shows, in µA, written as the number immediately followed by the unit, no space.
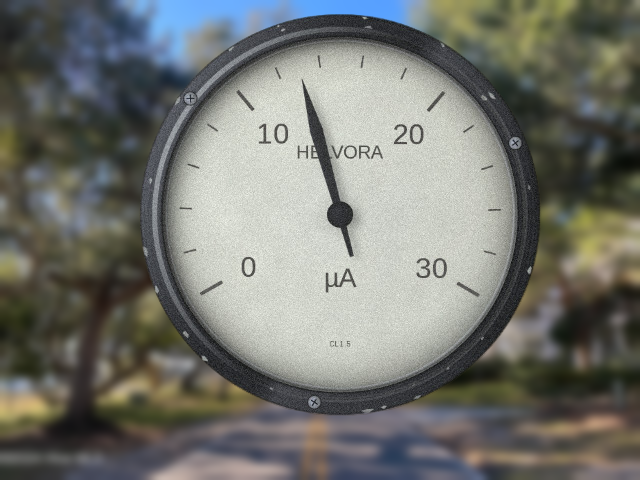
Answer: 13µA
